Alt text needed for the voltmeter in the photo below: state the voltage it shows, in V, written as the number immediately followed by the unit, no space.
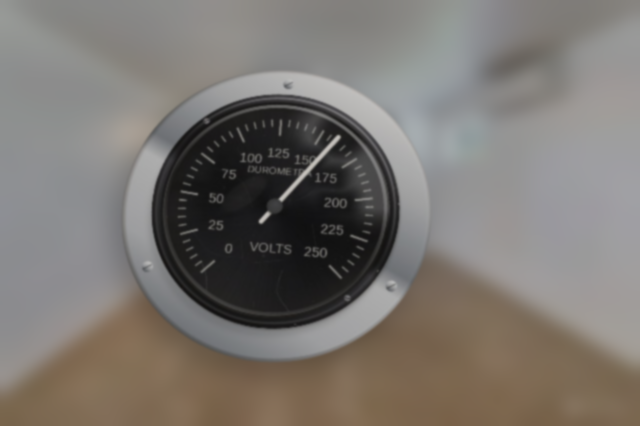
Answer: 160V
